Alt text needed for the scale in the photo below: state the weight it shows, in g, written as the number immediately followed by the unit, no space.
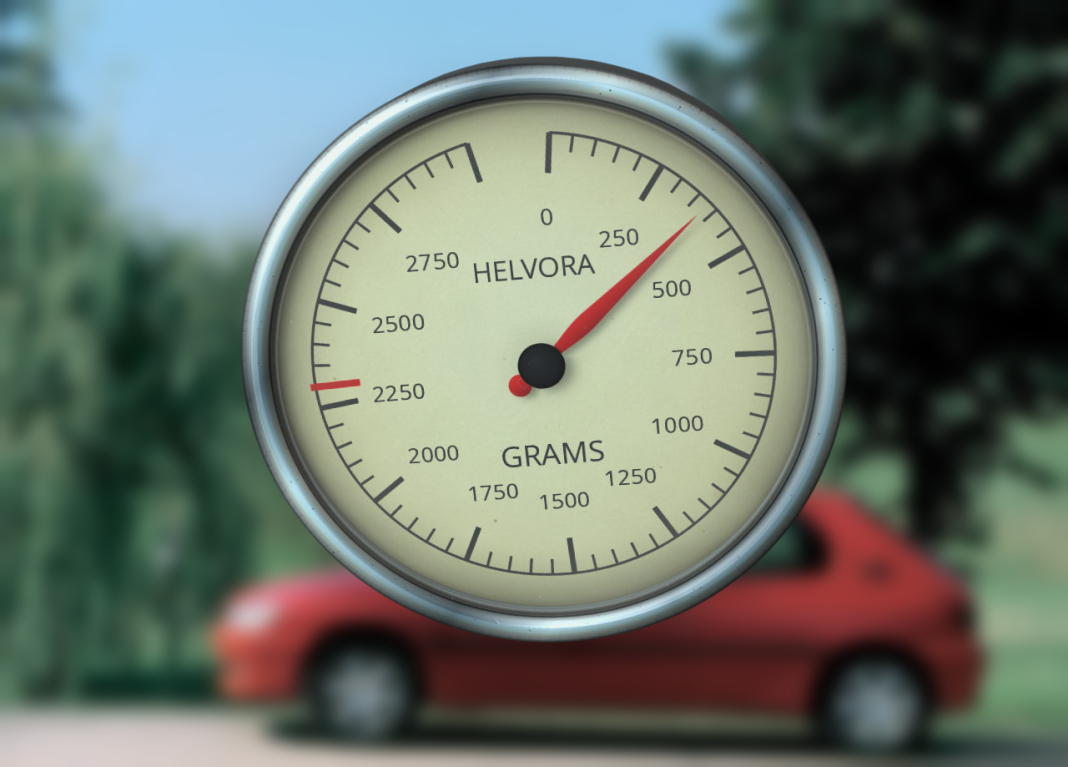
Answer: 375g
